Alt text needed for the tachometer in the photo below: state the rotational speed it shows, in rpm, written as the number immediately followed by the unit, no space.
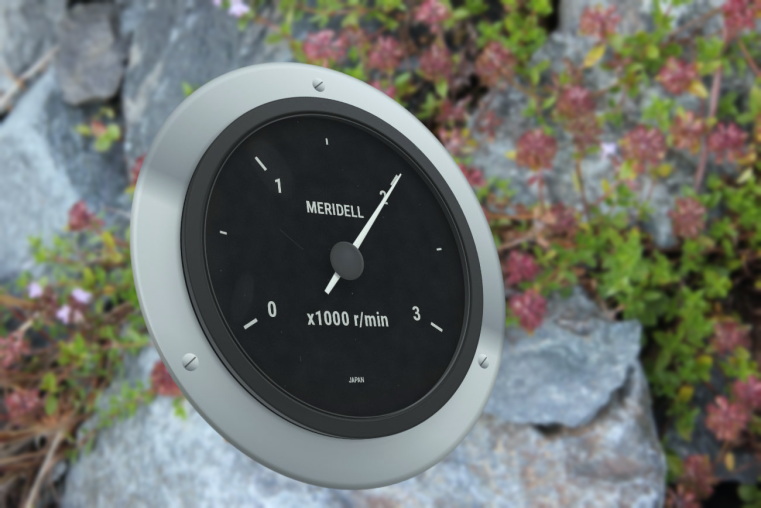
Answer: 2000rpm
